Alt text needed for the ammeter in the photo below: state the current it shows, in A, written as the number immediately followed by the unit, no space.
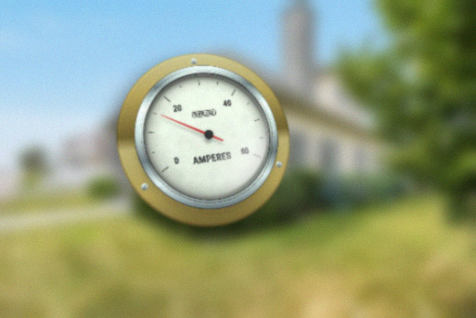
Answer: 15A
